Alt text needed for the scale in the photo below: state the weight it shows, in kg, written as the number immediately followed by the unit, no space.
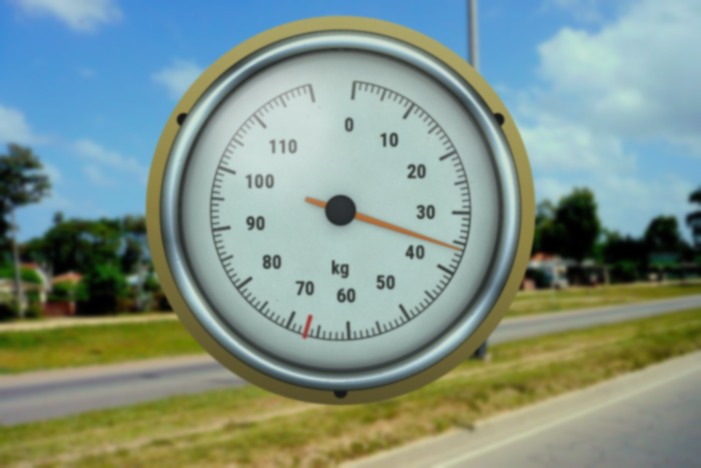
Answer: 36kg
